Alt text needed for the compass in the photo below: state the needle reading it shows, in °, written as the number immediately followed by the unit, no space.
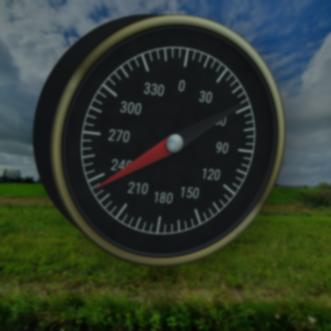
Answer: 235°
